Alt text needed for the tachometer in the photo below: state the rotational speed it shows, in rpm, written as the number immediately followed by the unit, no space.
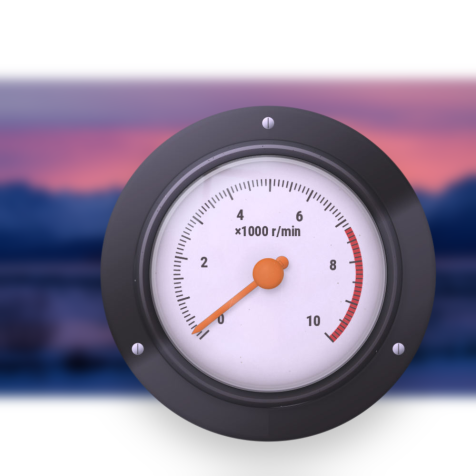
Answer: 200rpm
